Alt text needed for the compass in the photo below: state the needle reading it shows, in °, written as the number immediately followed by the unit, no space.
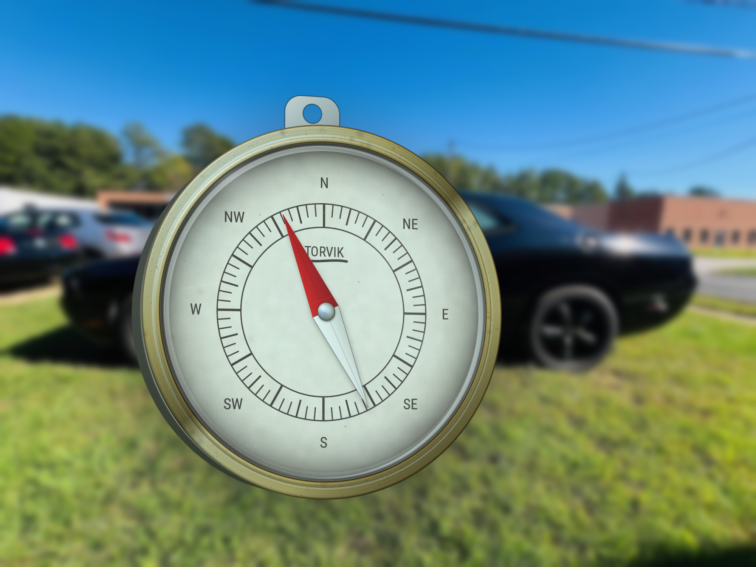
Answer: 335°
